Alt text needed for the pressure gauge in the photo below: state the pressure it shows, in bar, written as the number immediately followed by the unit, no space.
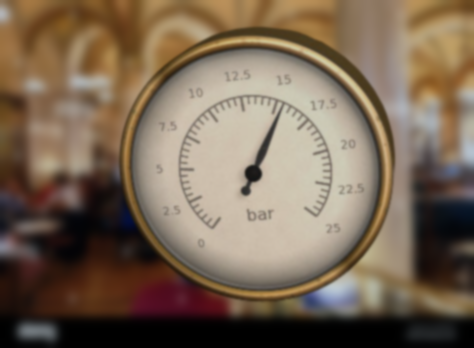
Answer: 15.5bar
